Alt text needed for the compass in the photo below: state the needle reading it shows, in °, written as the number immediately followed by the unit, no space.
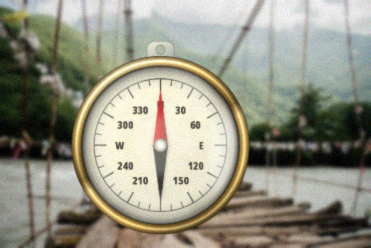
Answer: 0°
